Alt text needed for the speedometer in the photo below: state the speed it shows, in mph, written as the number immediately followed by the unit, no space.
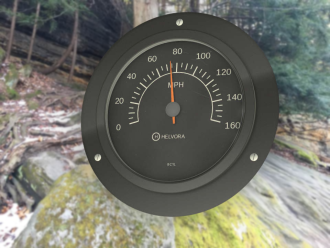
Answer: 75mph
